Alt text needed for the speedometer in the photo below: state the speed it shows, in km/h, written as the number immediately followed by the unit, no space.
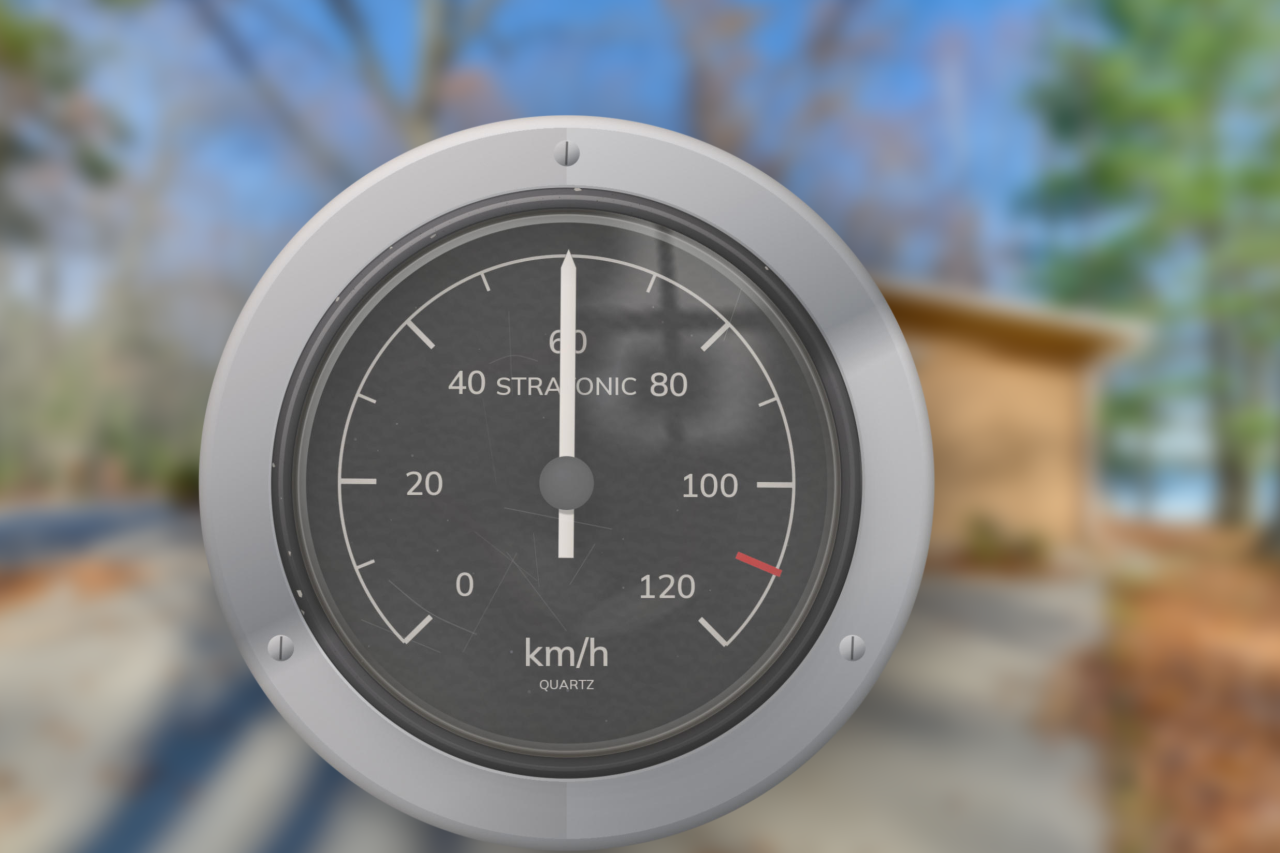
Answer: 60km/h
